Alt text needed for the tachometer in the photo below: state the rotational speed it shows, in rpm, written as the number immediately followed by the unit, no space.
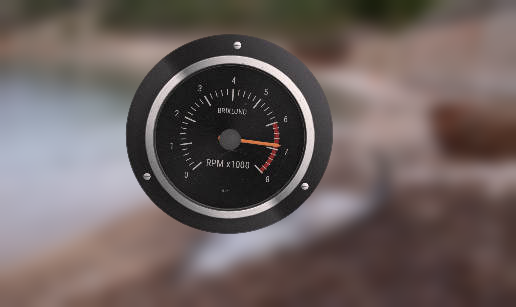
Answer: 6800rpm
